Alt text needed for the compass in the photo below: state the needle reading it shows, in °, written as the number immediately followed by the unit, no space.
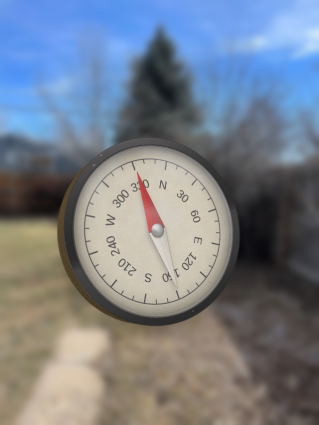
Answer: 330°
